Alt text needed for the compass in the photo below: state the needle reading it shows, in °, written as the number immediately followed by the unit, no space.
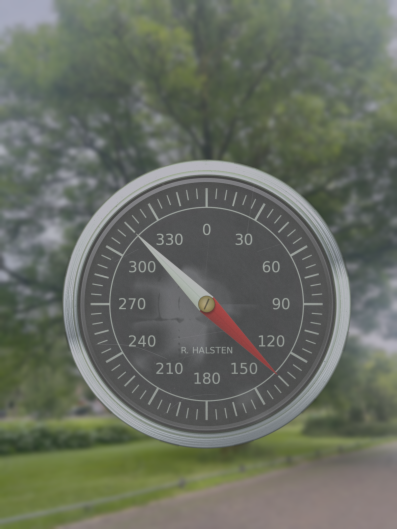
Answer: 135°
